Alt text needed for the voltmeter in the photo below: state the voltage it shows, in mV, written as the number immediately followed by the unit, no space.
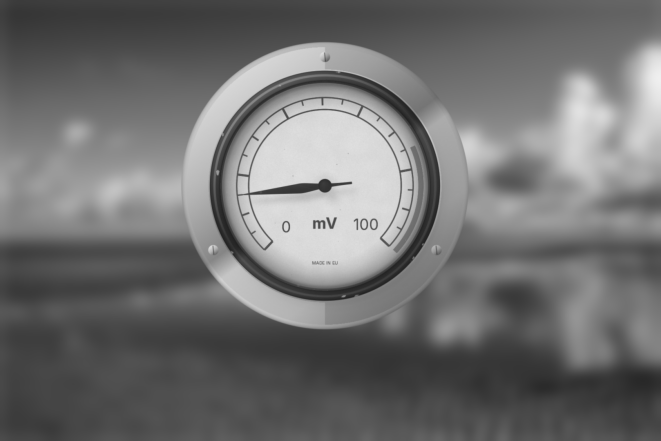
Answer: 15mV
